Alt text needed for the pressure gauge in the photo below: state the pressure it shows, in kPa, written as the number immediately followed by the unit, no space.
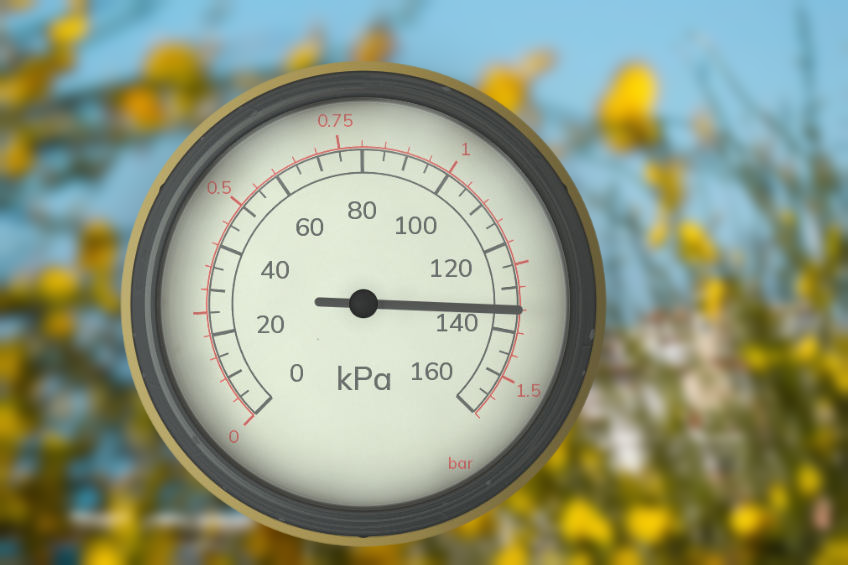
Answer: 135kPa
